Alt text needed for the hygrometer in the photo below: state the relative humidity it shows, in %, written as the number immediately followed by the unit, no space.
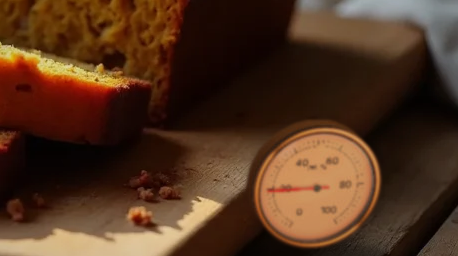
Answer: 20%
